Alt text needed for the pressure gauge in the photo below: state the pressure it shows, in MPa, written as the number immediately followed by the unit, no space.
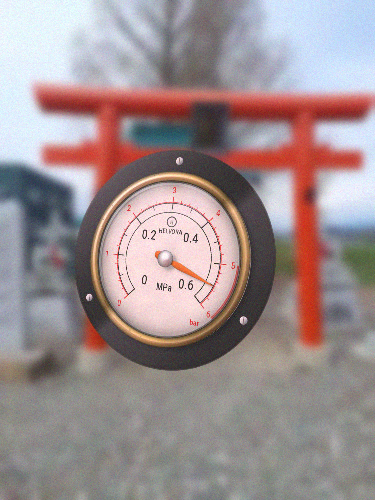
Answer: 0.55MPa
